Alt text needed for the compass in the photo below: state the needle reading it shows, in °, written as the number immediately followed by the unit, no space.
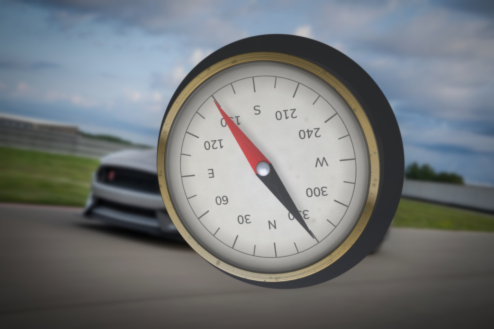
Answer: 150°
